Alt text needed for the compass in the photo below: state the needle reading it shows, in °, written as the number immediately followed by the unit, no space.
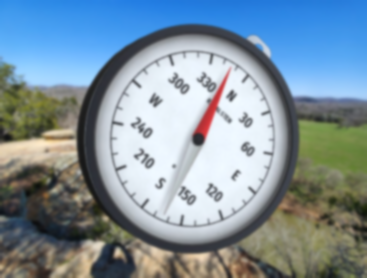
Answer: 345°
